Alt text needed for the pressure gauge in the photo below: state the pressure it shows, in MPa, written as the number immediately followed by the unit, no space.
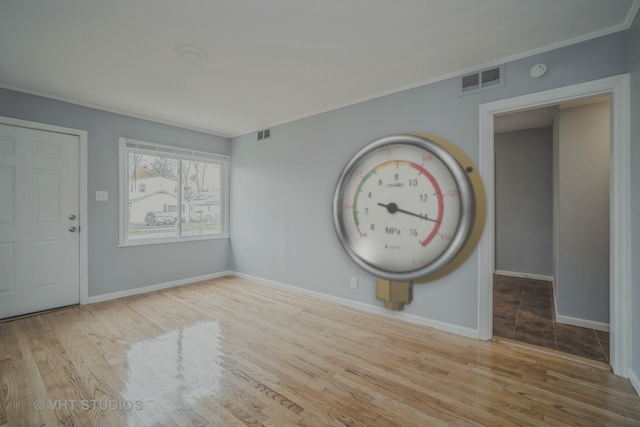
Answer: 14MPa
